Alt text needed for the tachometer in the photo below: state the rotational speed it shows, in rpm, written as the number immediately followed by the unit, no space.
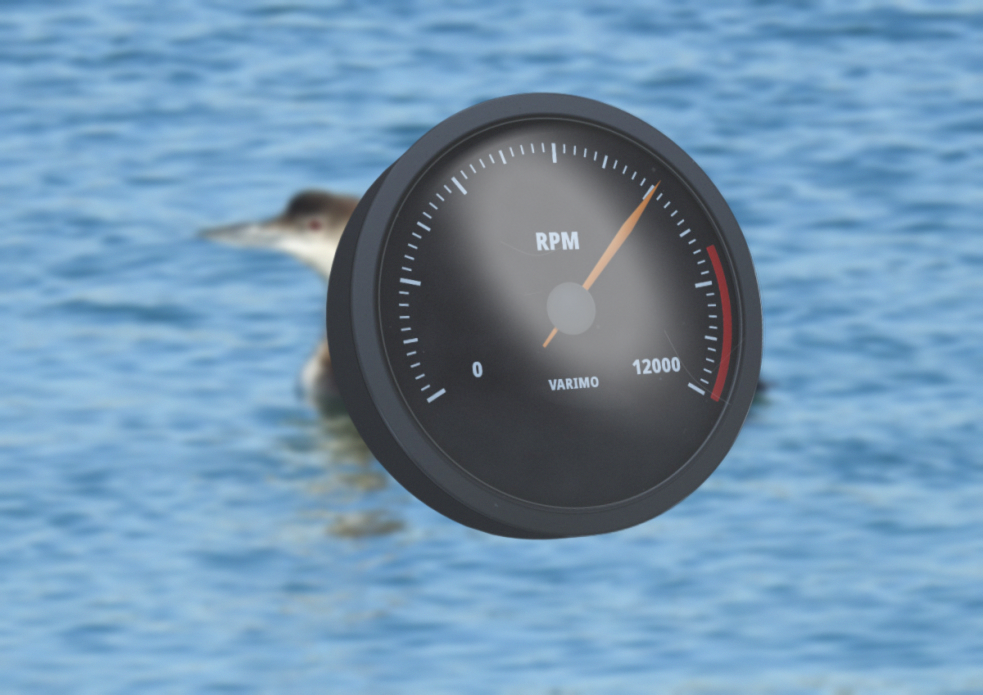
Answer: 8000rpm
